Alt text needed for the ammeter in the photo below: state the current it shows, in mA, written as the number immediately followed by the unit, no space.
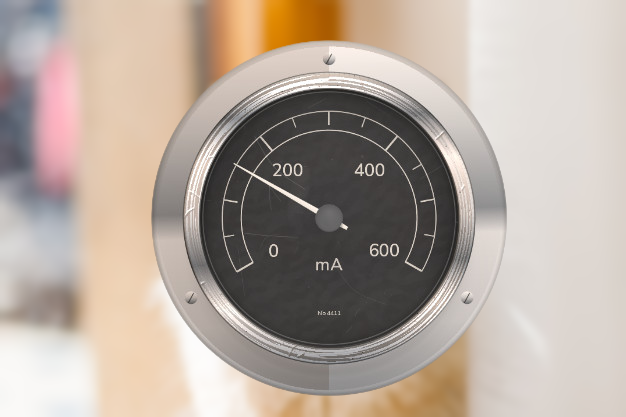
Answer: 150mA
